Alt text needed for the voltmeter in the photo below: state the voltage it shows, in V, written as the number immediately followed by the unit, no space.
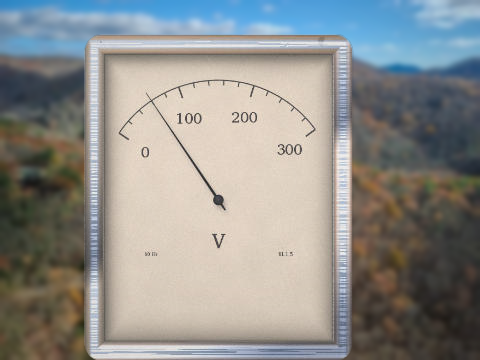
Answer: 60V
